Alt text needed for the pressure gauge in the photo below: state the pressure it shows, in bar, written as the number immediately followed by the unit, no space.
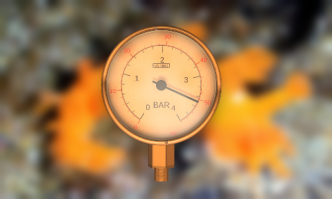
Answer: 3.5bar
